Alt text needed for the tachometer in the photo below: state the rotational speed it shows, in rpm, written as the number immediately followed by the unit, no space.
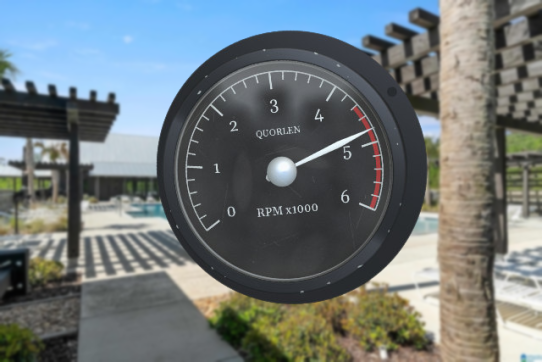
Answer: 4800rpm
